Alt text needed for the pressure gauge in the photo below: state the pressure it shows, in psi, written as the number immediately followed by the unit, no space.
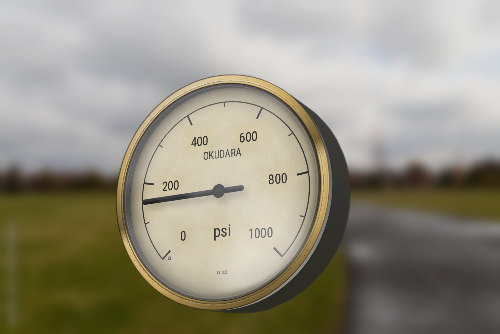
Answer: 150psi
